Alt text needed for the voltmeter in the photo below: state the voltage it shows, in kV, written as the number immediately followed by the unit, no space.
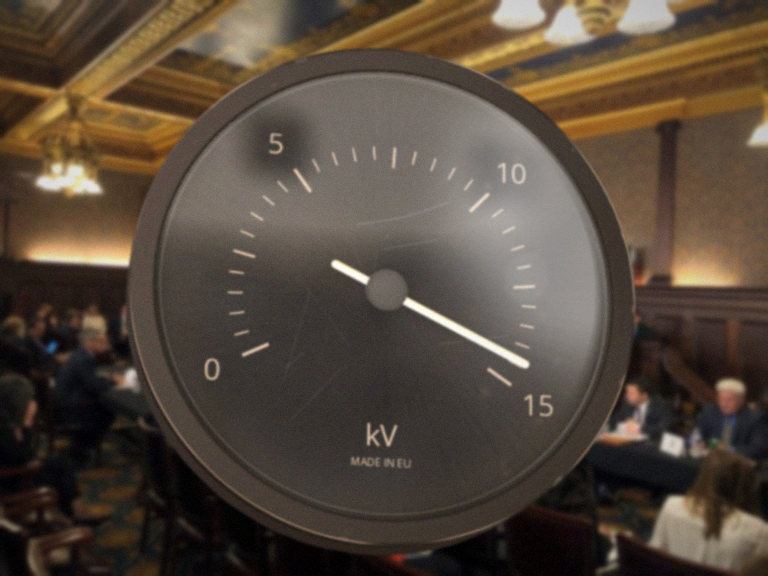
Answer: 14.5kV
